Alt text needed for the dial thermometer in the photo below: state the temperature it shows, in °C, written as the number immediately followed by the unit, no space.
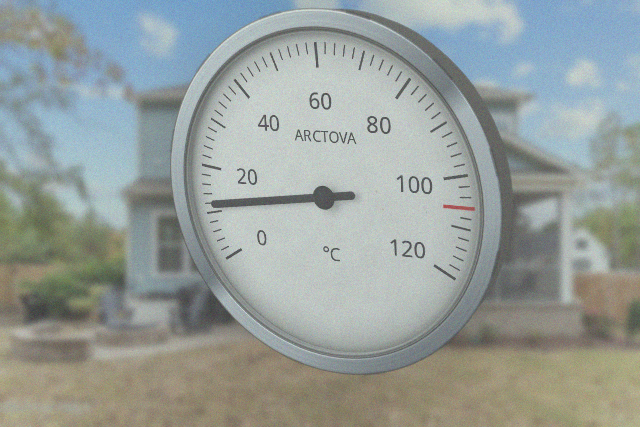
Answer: 12°C
